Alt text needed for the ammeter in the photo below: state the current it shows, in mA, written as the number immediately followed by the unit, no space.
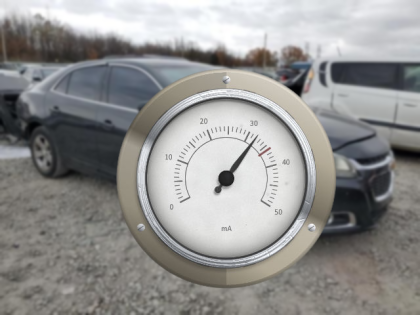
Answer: 32mA
